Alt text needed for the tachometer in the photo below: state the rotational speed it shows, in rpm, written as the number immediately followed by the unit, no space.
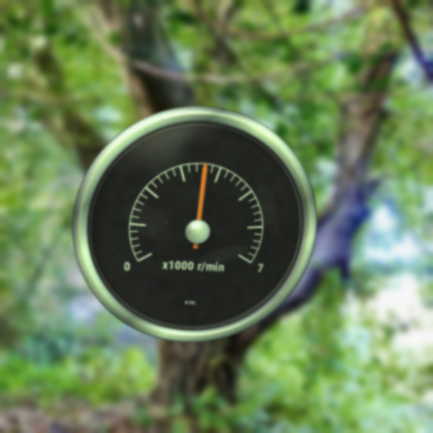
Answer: 3600rpm
